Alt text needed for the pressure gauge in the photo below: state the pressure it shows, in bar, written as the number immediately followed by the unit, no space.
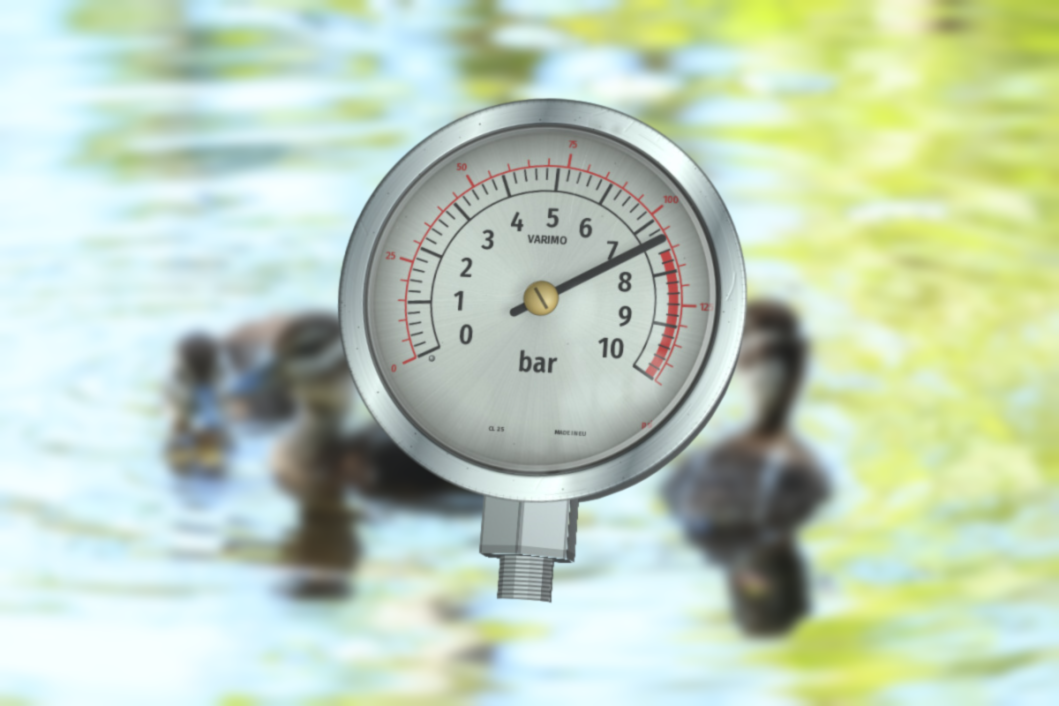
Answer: 7.4bar
